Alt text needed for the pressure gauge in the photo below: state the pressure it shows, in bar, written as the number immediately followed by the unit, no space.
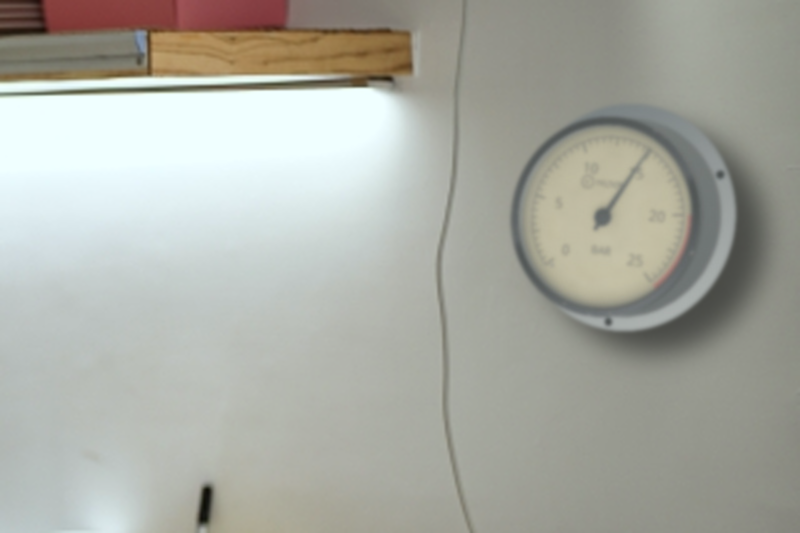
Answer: 15bar
